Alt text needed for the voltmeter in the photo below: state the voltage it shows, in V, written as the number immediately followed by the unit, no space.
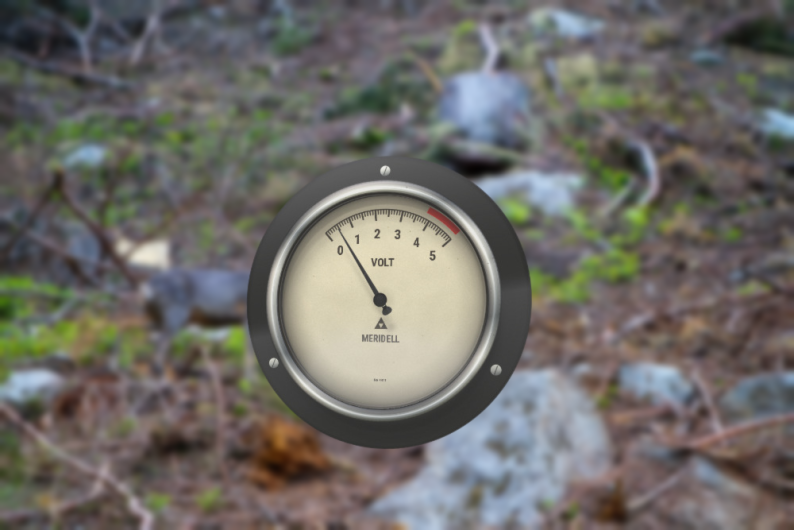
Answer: 0.5V
